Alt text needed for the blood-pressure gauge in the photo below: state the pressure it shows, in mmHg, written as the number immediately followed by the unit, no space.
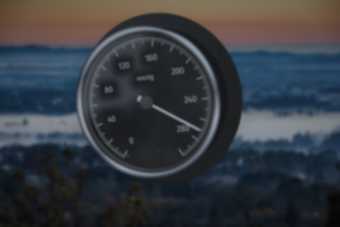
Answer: 270mmHg
